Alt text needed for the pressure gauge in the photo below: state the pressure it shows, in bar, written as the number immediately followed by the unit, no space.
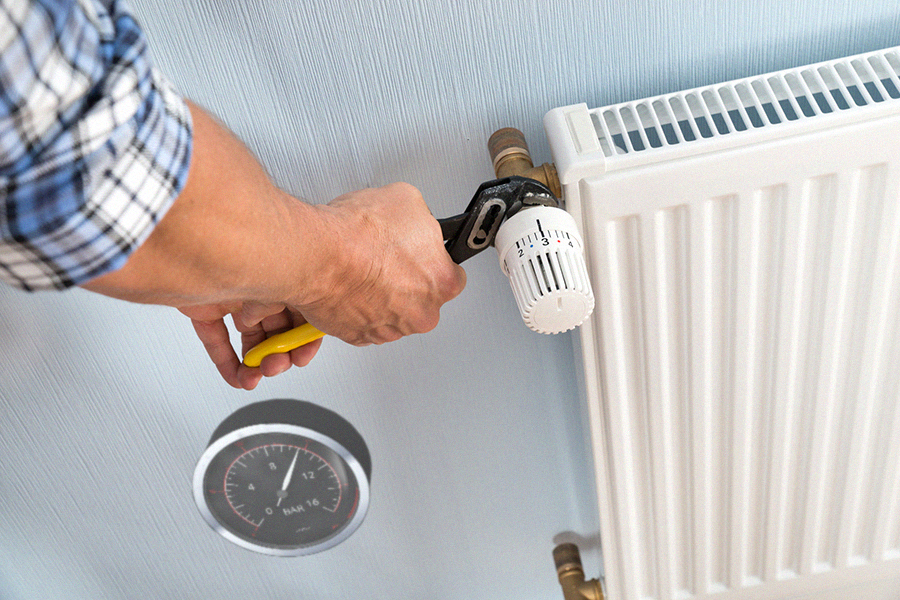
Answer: 10bar
